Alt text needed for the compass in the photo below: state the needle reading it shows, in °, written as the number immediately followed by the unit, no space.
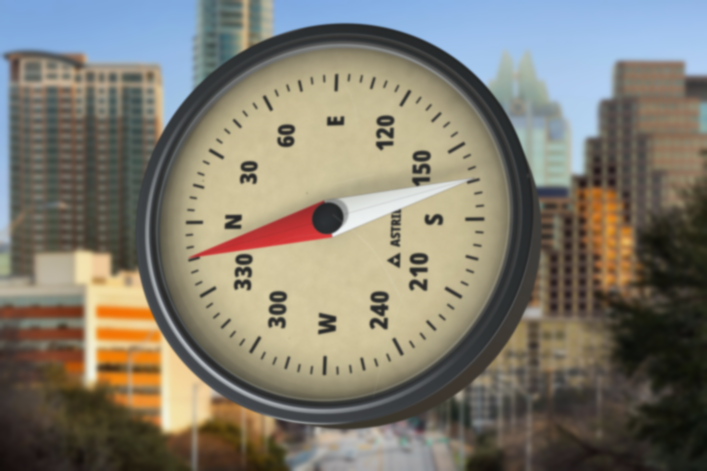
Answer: 345°
